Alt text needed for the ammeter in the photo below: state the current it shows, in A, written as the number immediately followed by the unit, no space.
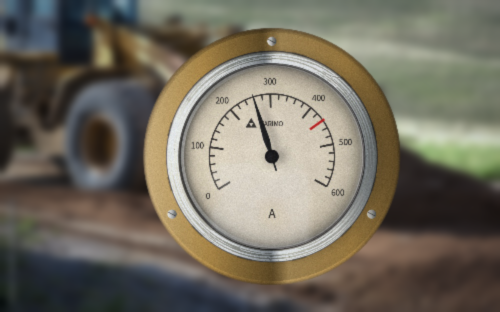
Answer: 260A
